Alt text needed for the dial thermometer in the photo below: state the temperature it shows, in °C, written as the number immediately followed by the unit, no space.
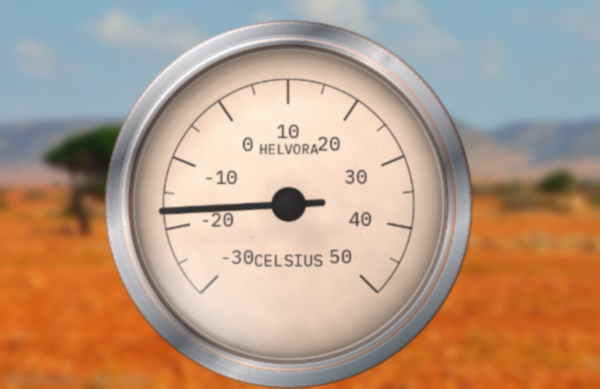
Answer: -17.5°C
